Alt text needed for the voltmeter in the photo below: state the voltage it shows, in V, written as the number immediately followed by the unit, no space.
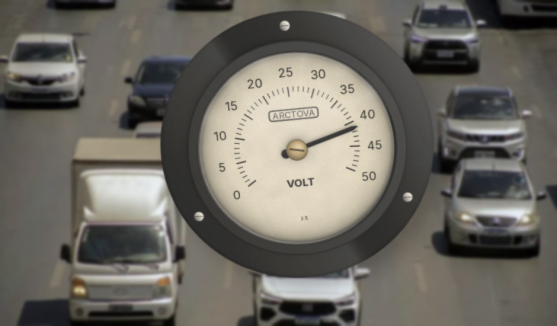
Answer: 41V
